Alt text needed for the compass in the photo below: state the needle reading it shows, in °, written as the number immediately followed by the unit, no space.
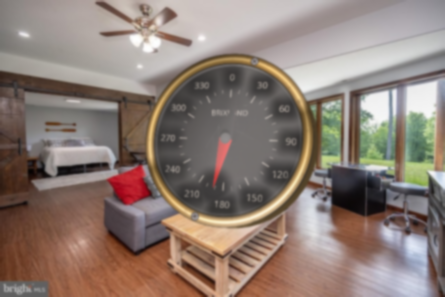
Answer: 190°
